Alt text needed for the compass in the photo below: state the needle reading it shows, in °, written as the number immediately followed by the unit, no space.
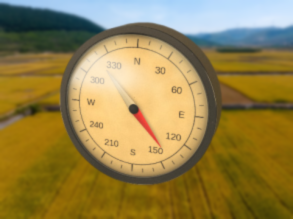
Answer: 140°
